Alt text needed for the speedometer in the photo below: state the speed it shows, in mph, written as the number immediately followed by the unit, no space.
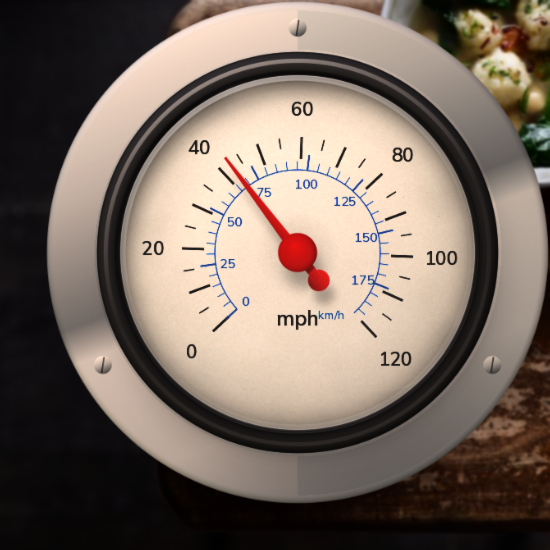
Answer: 42.5mph
